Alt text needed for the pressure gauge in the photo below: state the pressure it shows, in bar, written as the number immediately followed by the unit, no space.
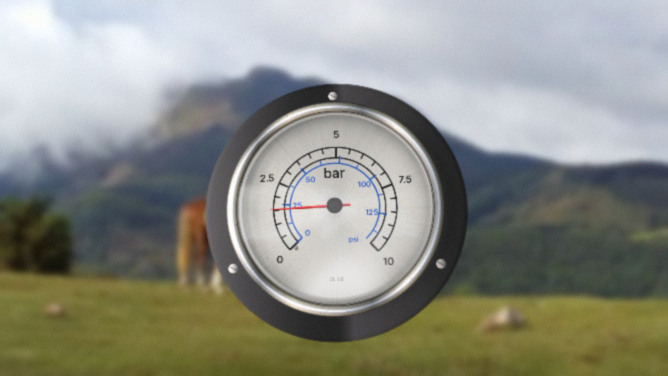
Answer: 1.5bar
